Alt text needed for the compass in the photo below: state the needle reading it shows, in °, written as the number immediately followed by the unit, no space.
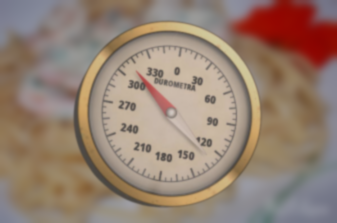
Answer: 310°
